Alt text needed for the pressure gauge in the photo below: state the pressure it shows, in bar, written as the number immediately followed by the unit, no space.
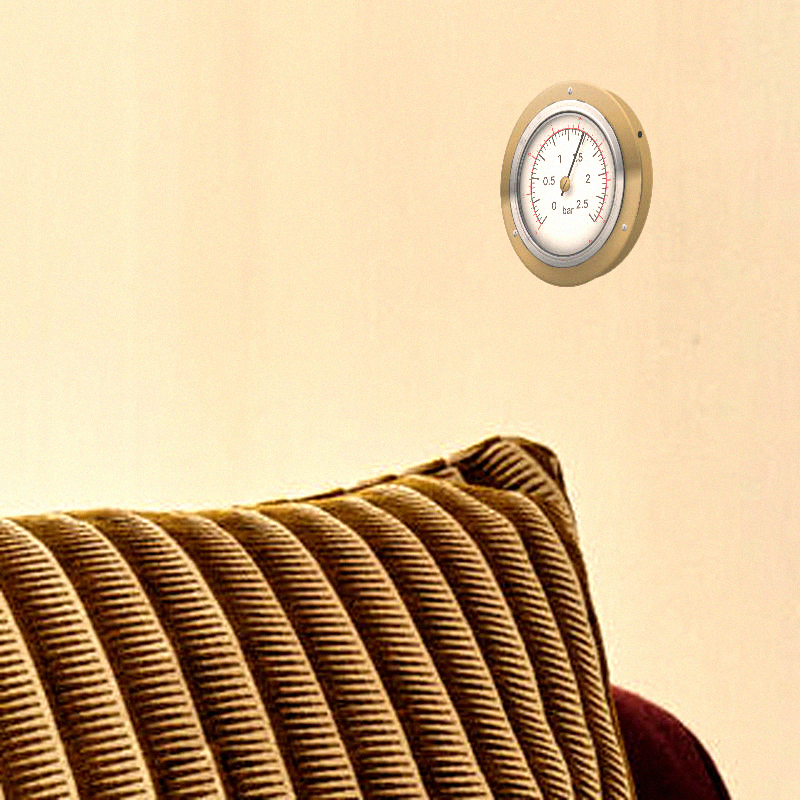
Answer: 1.5bar
